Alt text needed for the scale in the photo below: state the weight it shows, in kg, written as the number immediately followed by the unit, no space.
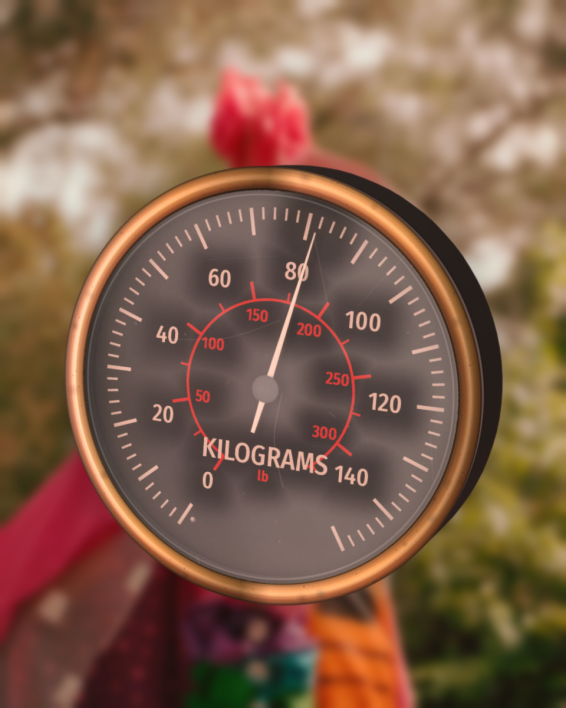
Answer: 82kg
